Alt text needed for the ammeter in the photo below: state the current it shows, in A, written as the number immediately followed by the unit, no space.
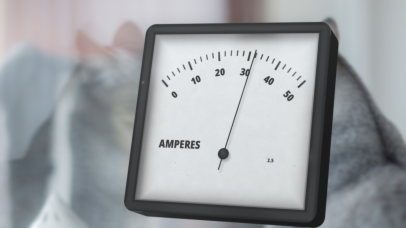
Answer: 32A
